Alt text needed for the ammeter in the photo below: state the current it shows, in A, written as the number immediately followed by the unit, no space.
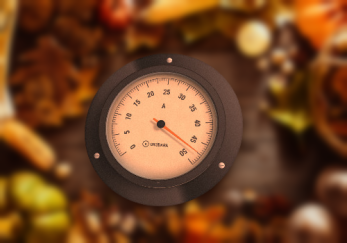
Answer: 47.5A
